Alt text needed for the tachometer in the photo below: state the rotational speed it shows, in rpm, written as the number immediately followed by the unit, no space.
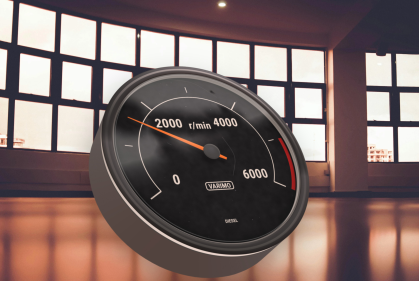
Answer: 1500rpm
